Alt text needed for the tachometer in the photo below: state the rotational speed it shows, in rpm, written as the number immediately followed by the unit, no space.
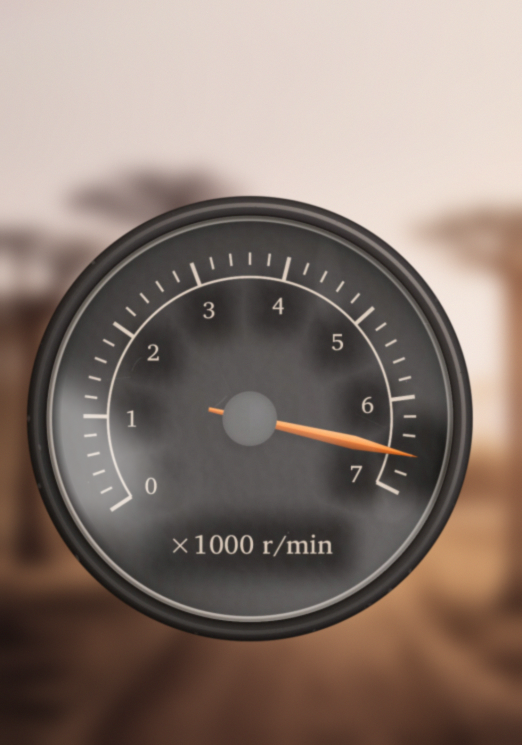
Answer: 6600rpm
